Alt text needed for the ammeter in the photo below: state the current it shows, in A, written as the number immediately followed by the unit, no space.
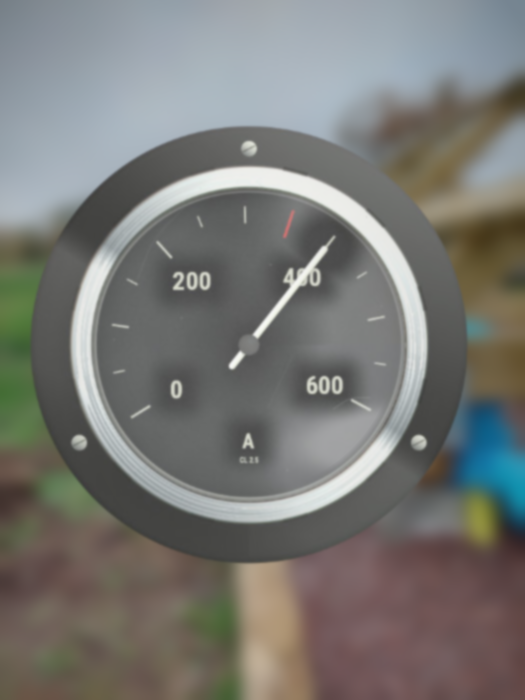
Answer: 400A
